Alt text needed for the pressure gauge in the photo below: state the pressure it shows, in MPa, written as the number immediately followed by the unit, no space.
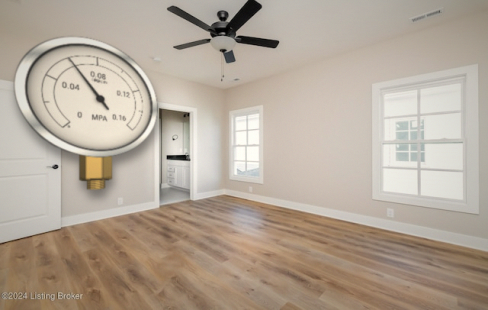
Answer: 0.06MPa
